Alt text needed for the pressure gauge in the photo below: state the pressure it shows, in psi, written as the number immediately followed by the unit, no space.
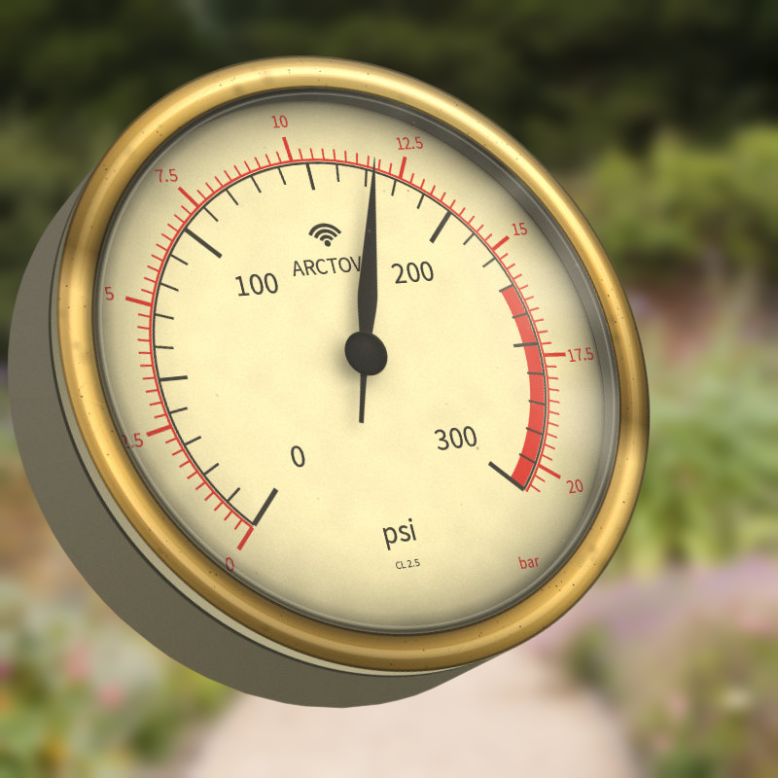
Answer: 170psi
